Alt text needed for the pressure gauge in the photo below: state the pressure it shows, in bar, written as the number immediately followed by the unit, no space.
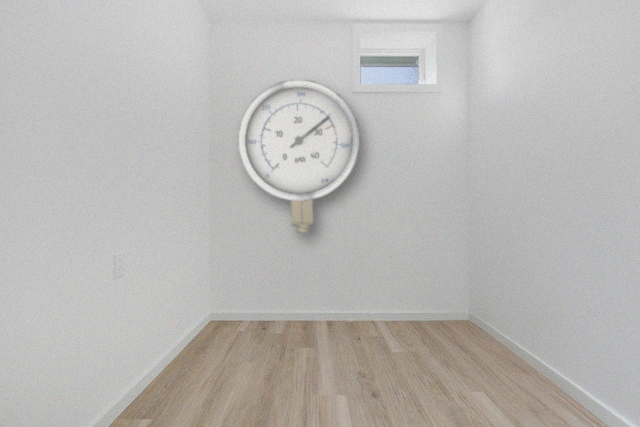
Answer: 28bar
